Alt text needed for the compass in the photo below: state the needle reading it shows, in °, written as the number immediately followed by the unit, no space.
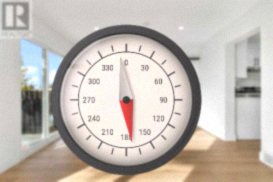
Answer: 172.5°
